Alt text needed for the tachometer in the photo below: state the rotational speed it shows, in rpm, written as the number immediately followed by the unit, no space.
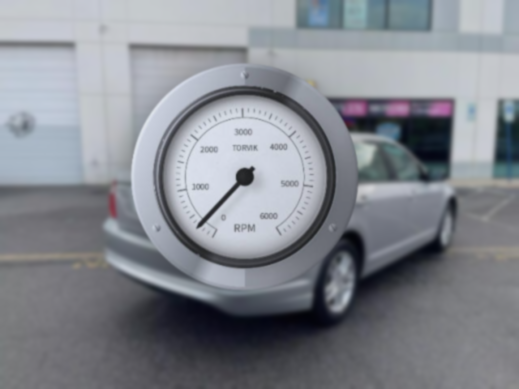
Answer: 300rpm
